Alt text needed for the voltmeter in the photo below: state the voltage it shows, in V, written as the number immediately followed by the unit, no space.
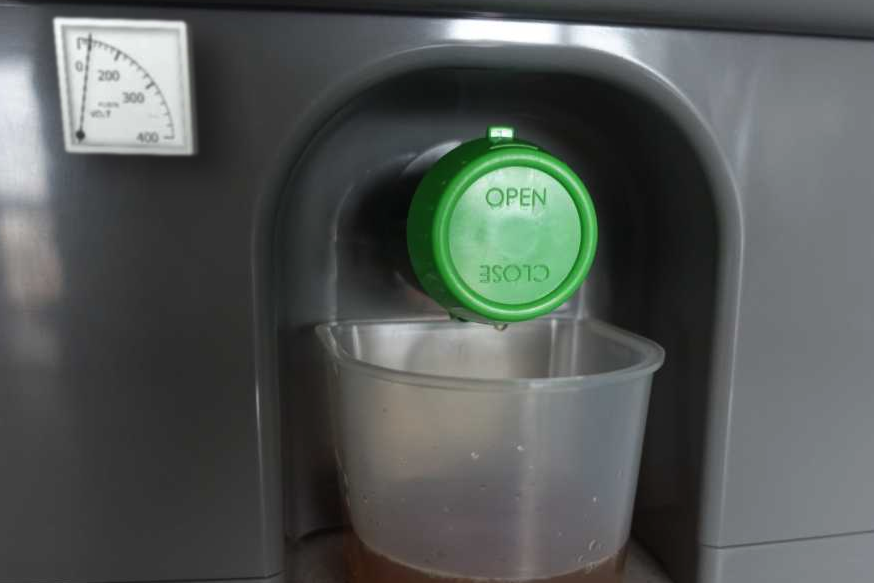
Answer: 100V
